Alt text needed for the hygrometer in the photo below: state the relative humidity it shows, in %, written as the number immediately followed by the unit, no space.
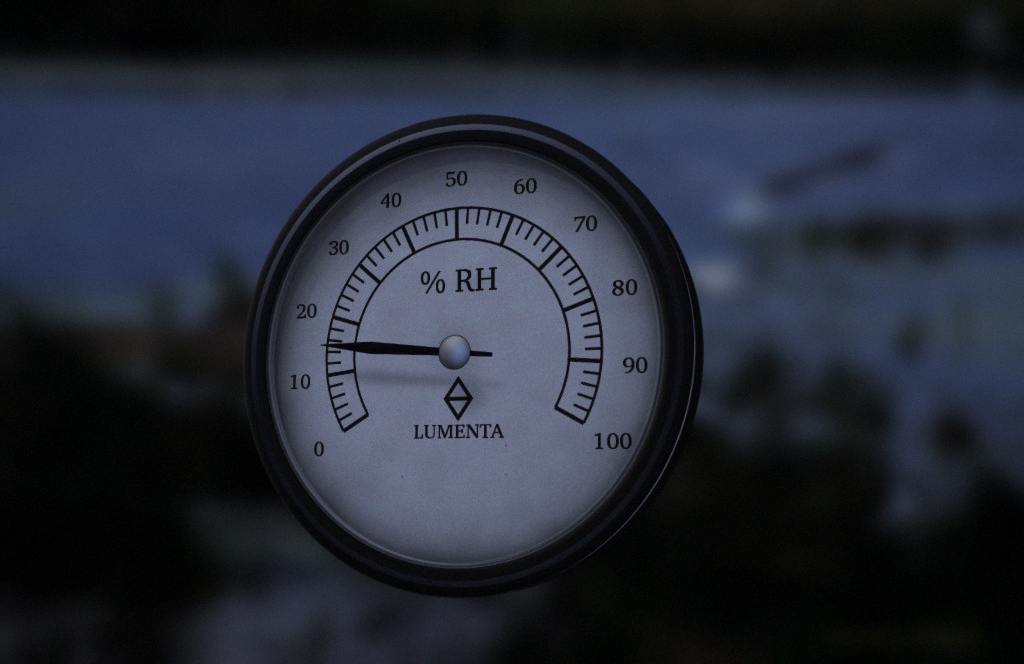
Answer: 15%
